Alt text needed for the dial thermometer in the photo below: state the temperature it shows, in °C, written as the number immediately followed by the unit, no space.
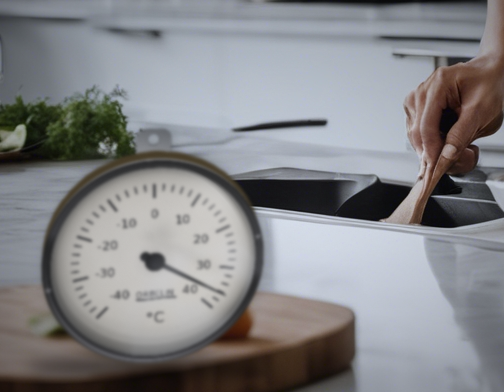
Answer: 36°C
